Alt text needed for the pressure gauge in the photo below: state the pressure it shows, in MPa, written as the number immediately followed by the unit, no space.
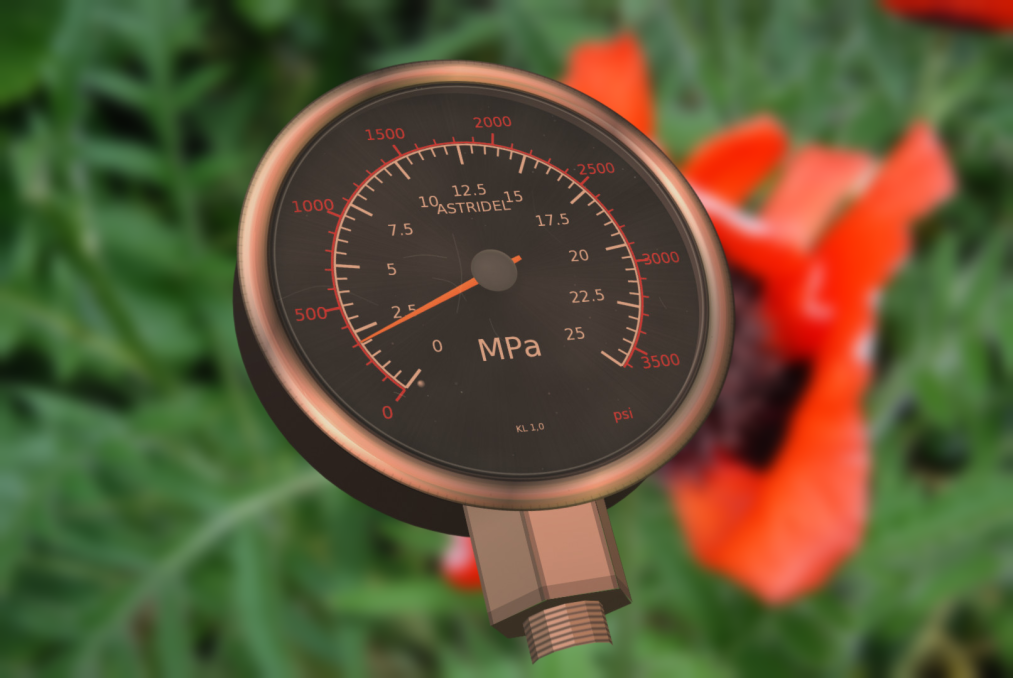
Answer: 2MPa
